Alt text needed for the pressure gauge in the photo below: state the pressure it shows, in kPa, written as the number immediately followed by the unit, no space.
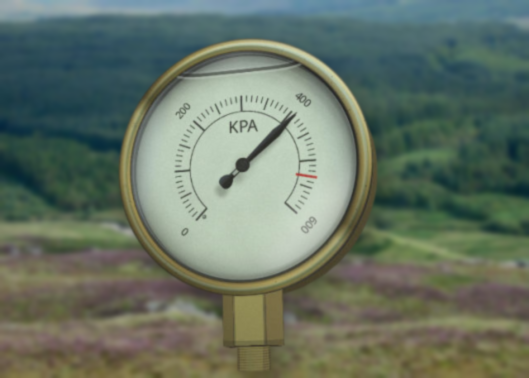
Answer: 410kPa
